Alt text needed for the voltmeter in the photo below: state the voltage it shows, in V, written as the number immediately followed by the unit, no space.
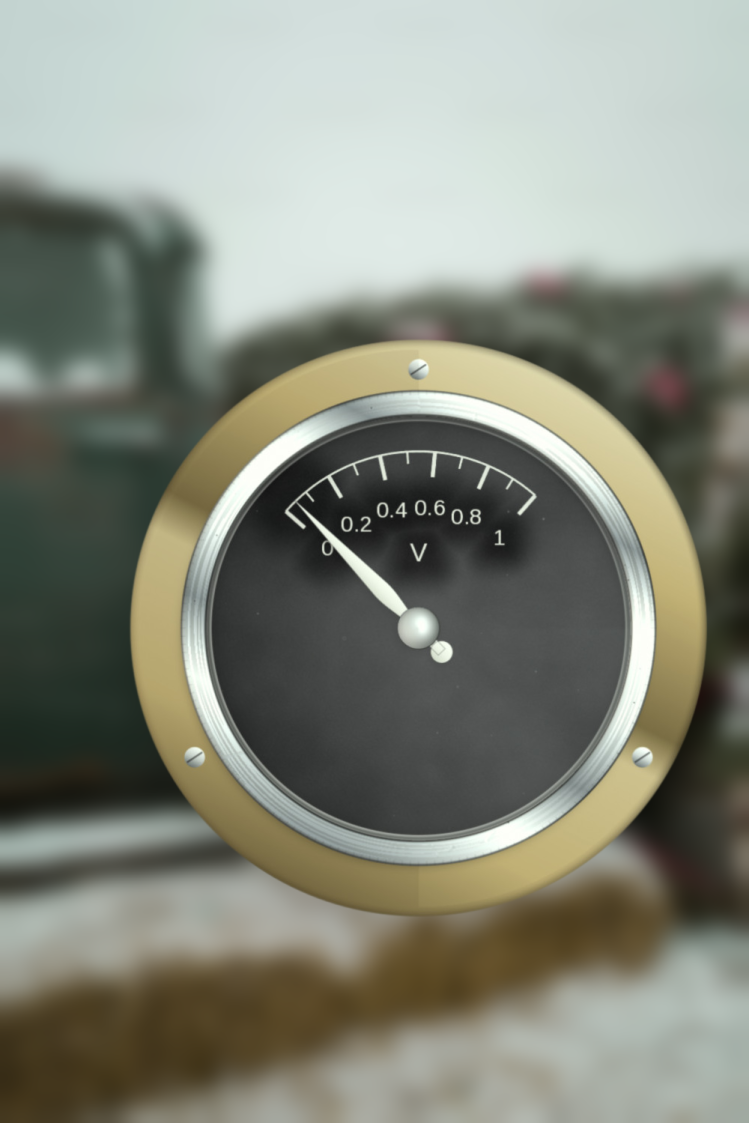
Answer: 0.05V
